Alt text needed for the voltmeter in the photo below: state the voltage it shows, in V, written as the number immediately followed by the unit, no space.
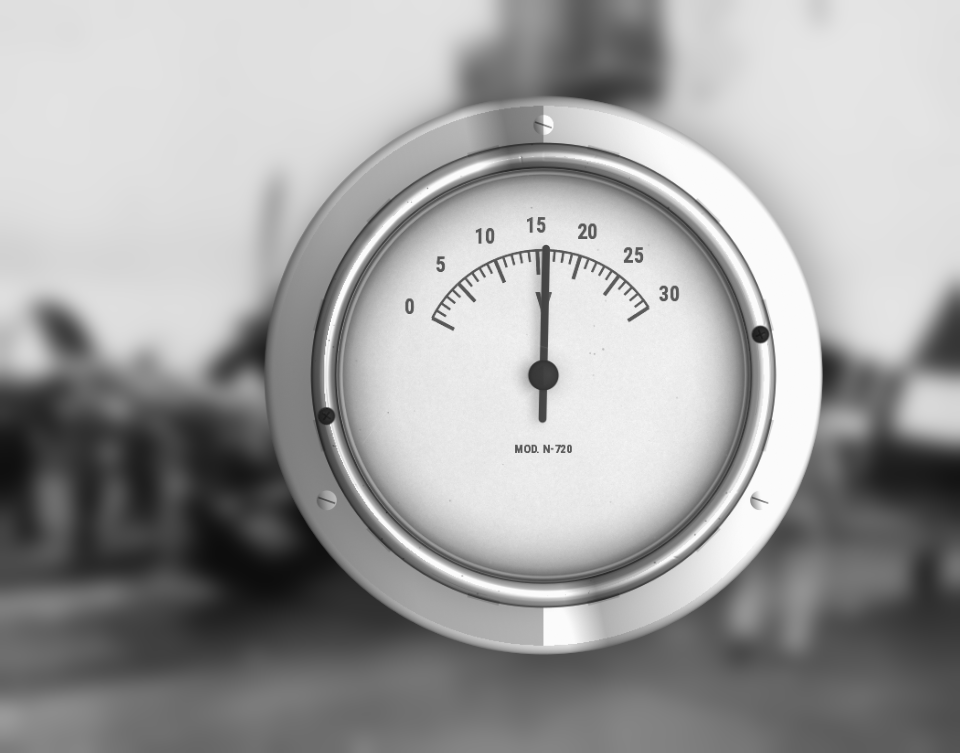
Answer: 16V
